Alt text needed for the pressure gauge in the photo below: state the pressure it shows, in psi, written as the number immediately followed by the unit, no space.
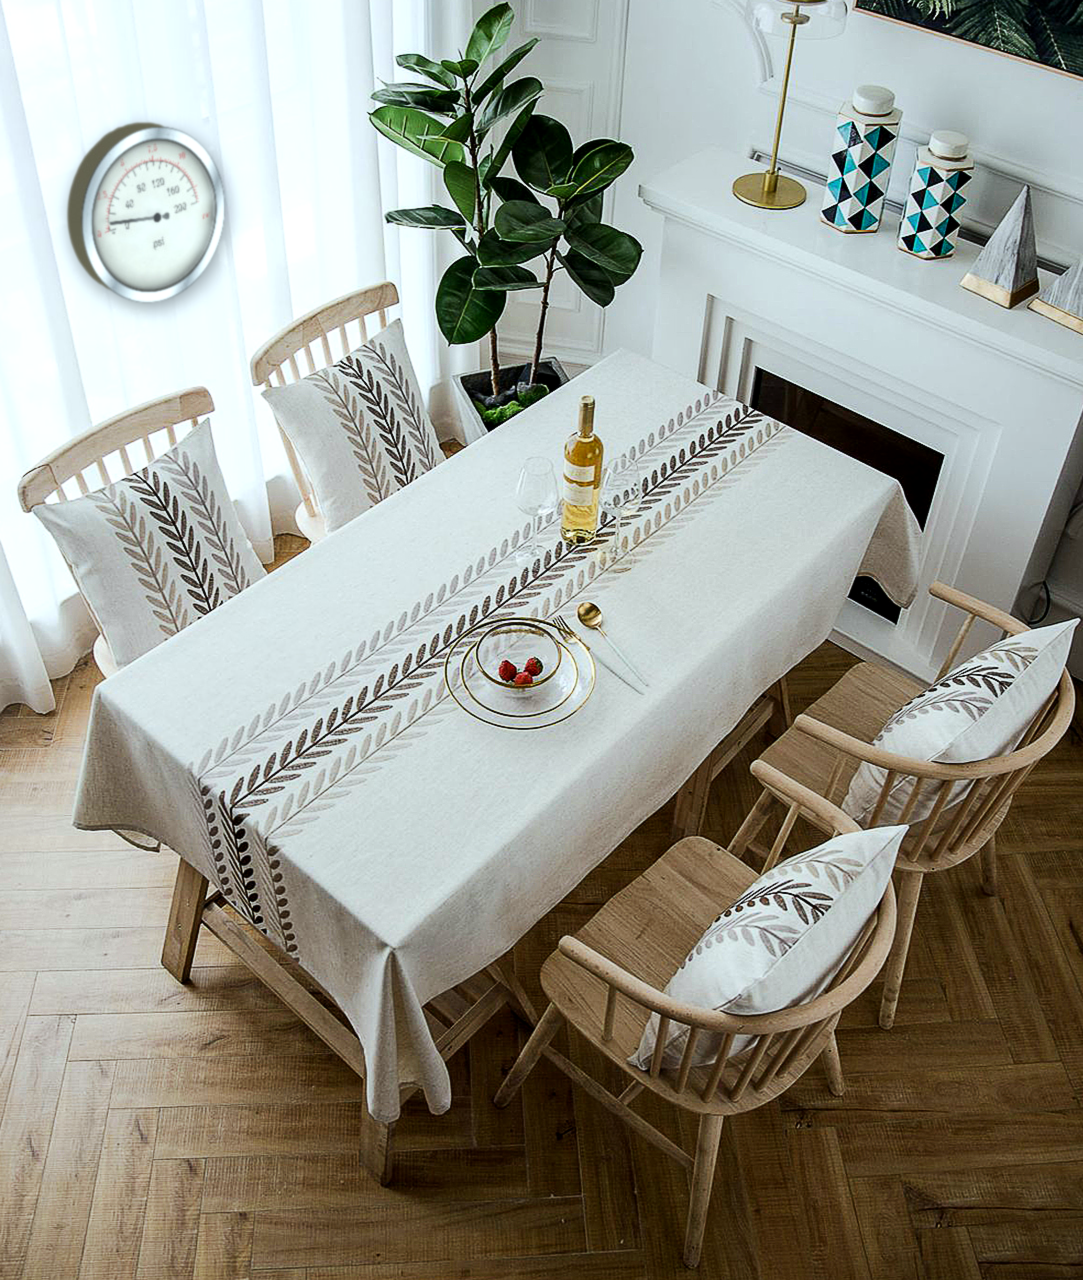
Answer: 10psi
